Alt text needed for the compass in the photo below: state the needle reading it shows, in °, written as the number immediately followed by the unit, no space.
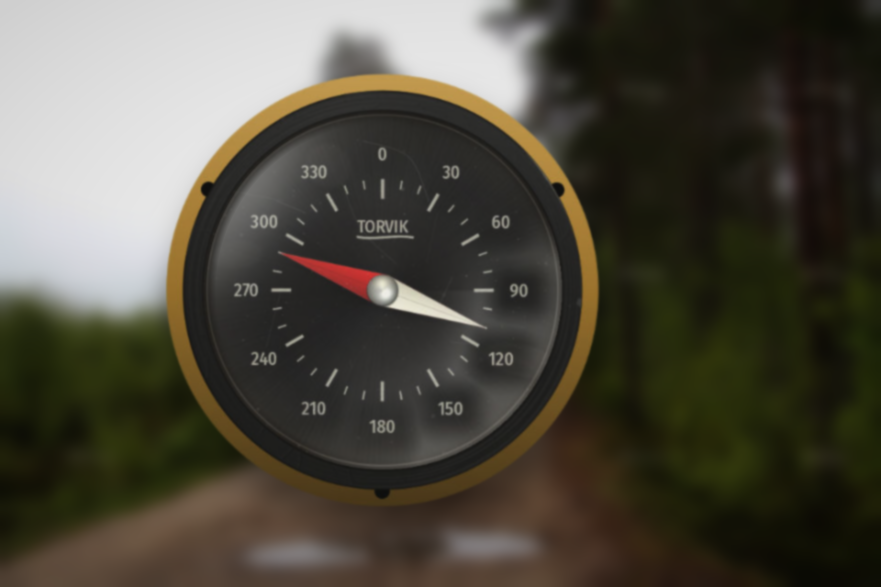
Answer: 290°
